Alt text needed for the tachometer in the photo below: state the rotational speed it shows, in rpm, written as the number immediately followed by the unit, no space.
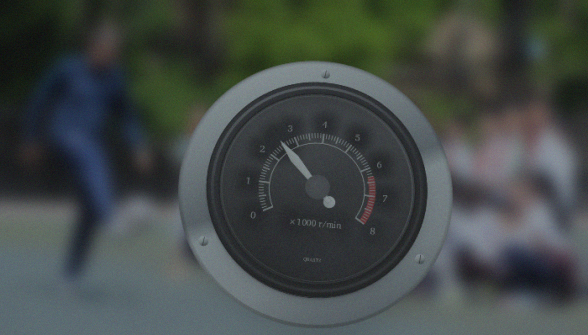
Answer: 2500rpm
